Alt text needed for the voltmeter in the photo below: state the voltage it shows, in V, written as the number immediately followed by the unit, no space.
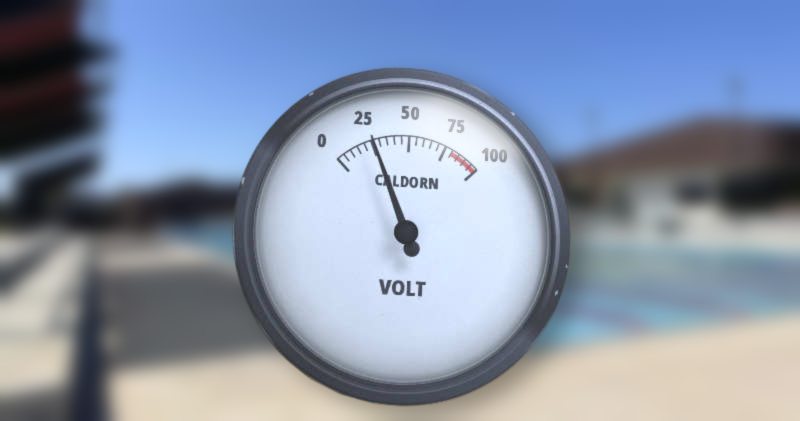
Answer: 25V
